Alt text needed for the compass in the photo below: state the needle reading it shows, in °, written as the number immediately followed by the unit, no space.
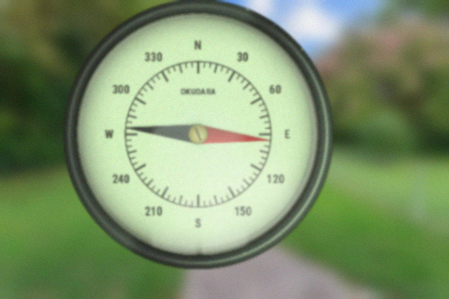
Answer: 95°
